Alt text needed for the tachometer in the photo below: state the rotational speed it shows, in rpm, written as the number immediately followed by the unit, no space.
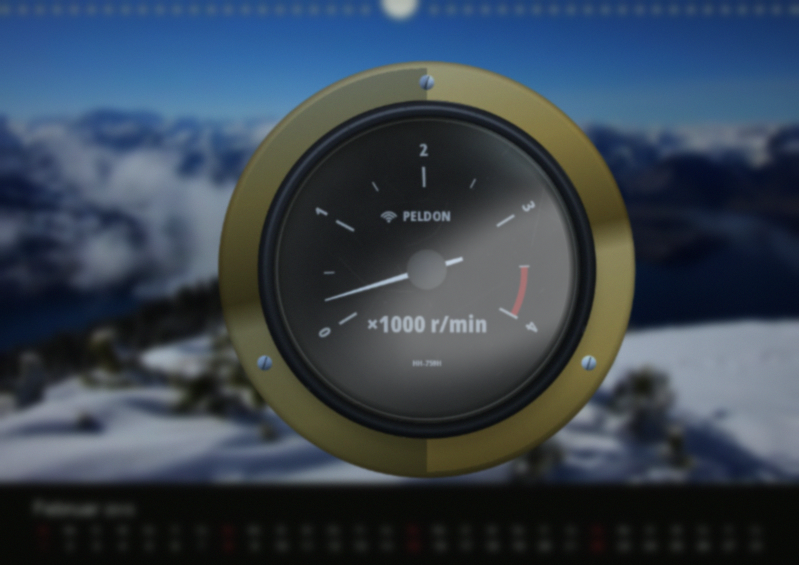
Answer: 250rpm
